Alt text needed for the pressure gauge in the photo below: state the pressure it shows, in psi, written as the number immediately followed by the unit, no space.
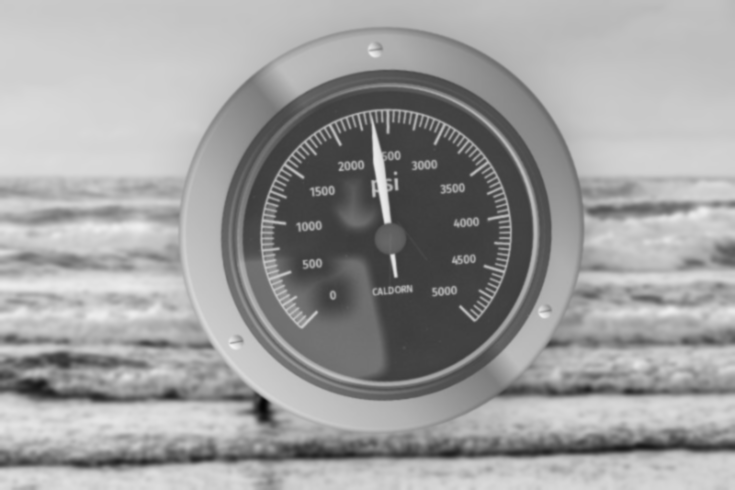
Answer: 2350psi
